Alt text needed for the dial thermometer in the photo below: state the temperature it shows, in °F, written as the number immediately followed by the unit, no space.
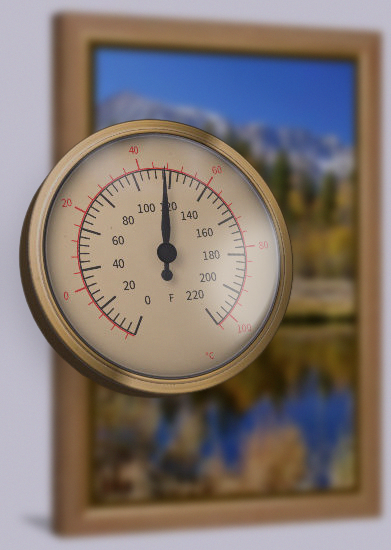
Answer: 116°F
